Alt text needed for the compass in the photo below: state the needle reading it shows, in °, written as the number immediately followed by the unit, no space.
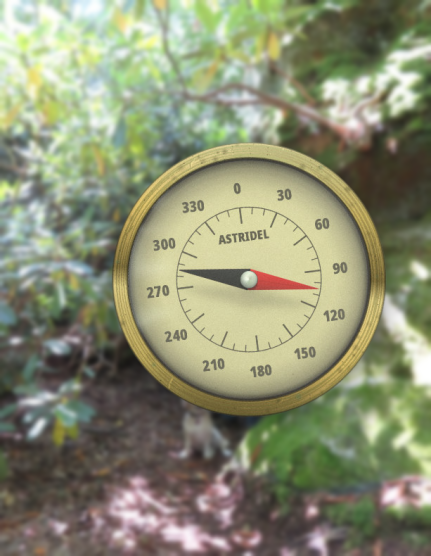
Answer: 105°
